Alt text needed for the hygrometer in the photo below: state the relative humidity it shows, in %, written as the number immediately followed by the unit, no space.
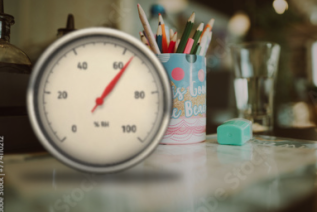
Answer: 64%
